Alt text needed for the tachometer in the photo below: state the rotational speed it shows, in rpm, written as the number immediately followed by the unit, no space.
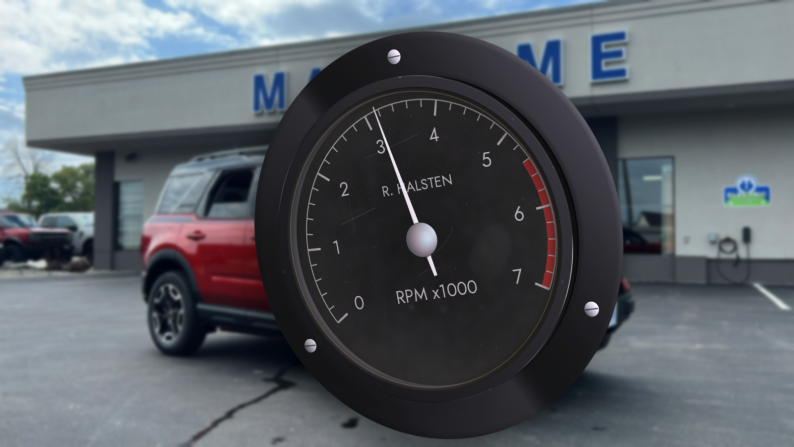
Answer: 3200rpm
